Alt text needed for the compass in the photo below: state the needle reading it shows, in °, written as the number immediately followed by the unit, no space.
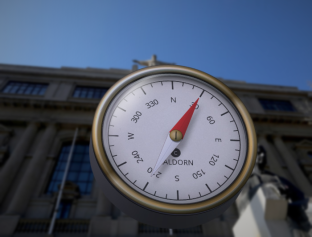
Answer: 30°
